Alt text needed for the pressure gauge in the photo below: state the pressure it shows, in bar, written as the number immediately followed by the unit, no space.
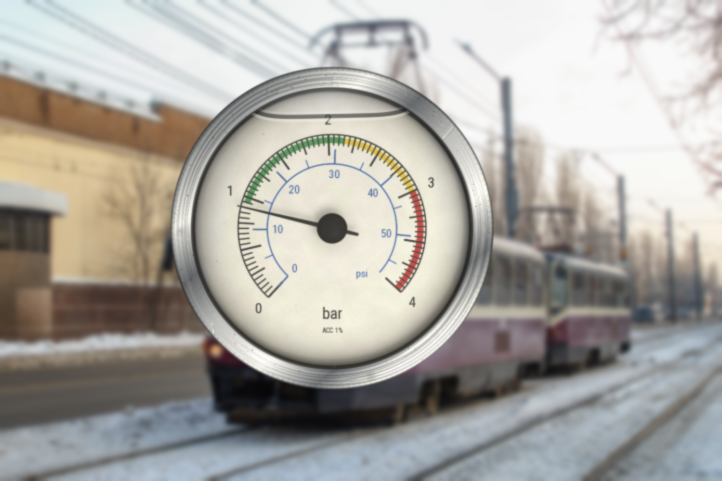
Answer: 0.9bar
